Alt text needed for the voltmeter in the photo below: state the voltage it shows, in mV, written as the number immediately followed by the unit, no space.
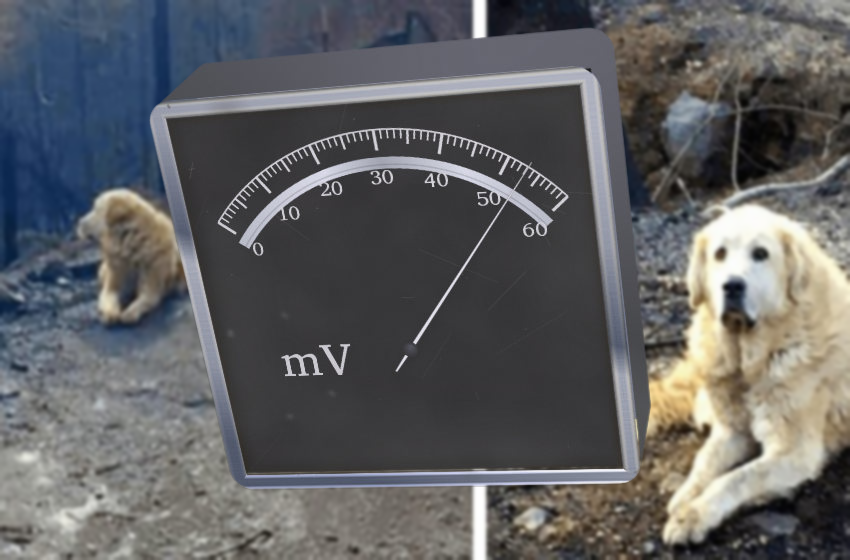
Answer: 53mV
